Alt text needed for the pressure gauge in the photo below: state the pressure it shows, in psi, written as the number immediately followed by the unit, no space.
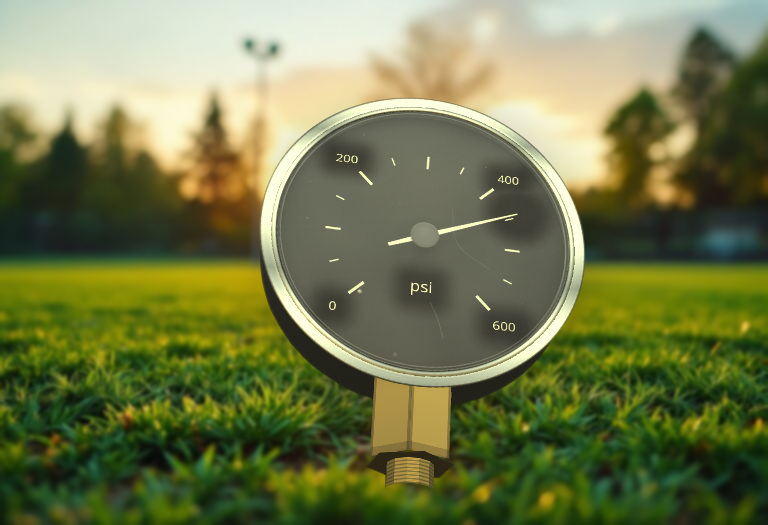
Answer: 450psi
